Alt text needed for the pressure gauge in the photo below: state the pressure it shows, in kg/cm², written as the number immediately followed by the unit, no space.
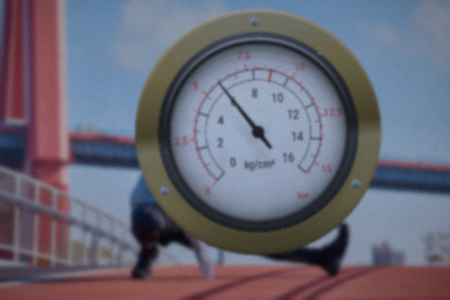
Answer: 6kg/cm²
